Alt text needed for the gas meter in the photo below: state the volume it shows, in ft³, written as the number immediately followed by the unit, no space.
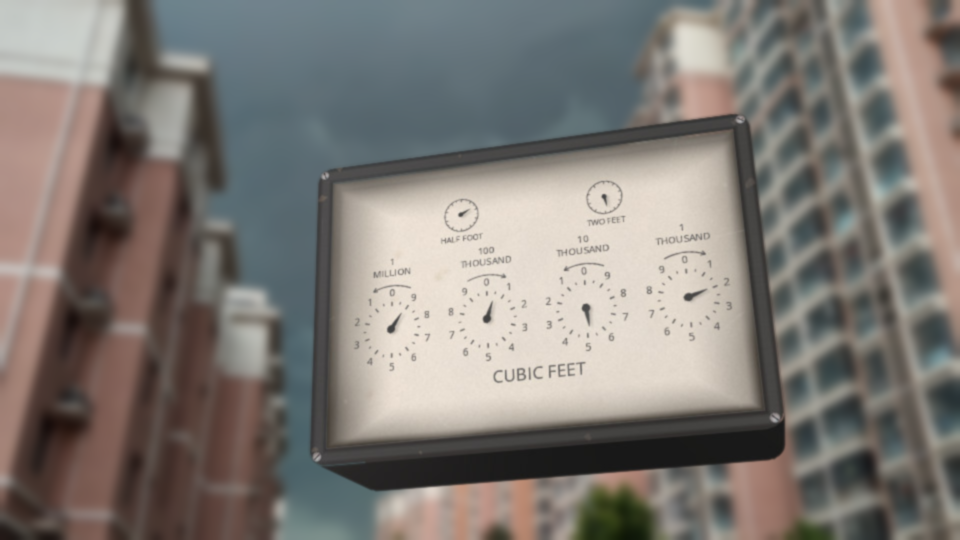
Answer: 905200ft³
